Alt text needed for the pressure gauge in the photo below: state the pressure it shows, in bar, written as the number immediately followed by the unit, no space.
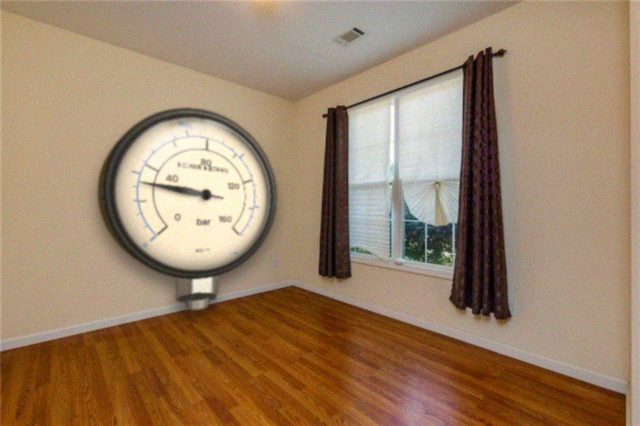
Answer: 30bar
